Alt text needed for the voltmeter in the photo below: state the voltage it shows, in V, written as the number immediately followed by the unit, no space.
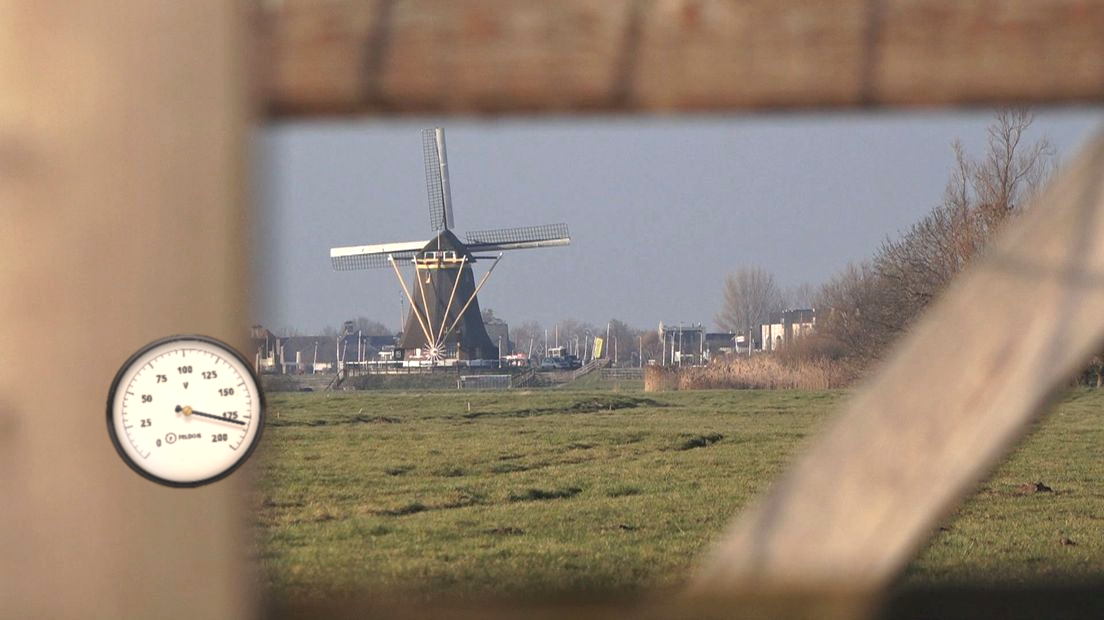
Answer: 180V
